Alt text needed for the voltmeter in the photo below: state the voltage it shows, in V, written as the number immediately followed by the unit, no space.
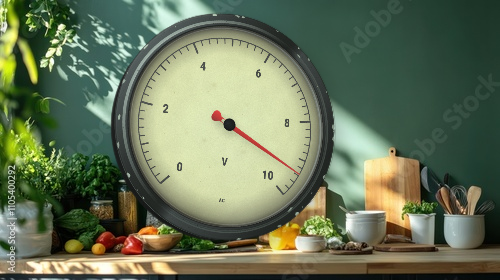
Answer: 9.4V
